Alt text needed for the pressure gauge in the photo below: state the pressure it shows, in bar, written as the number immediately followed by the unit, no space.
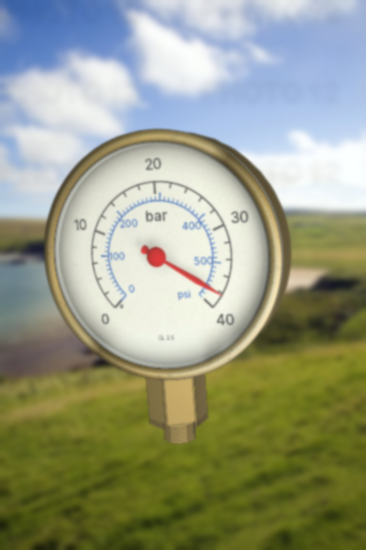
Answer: 38bar
